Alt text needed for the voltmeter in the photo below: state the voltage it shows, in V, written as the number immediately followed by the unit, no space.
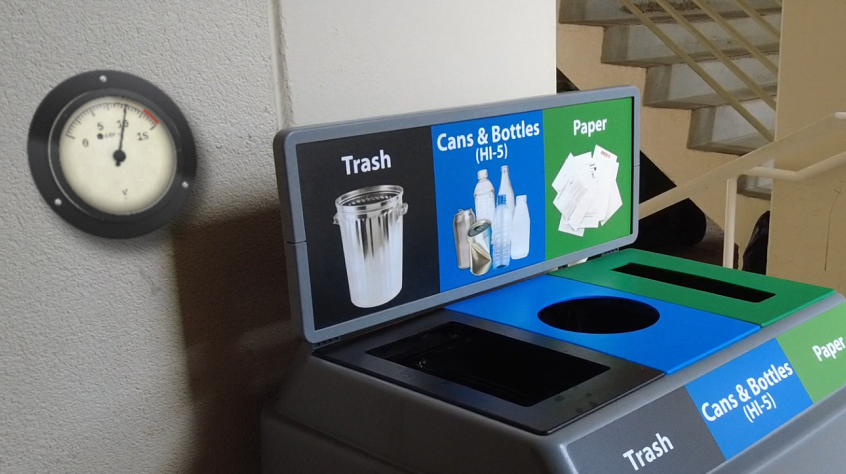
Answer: 10V
